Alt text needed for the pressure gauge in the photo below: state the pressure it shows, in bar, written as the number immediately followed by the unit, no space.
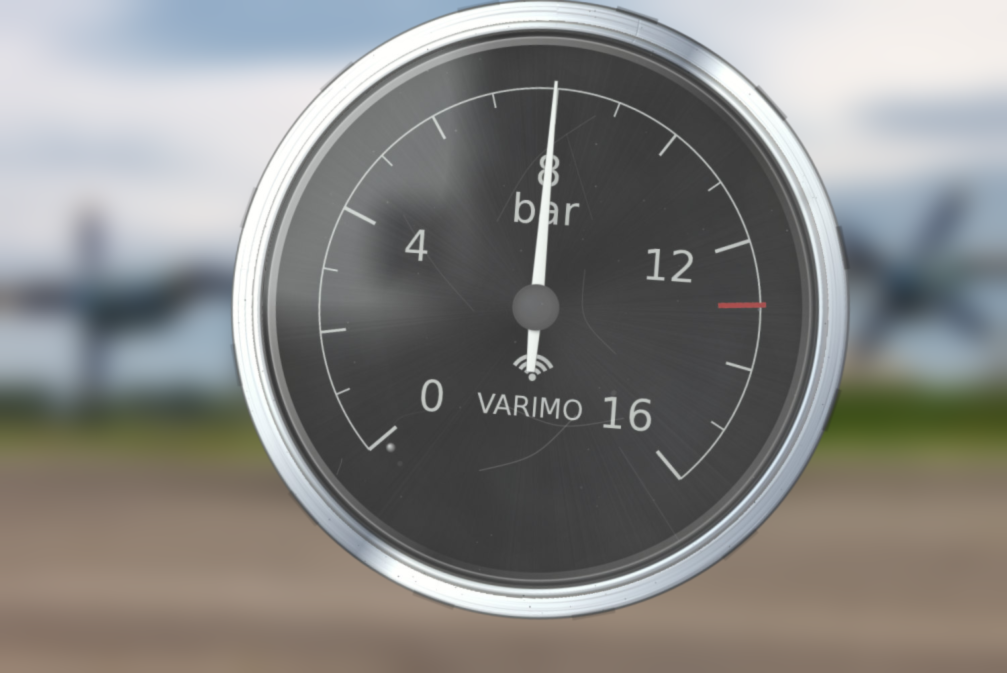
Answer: 8bar
